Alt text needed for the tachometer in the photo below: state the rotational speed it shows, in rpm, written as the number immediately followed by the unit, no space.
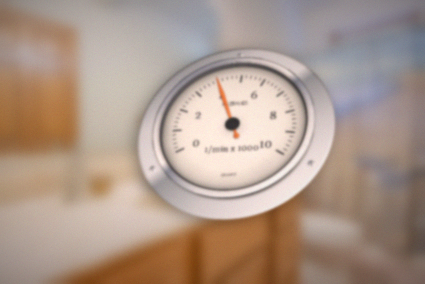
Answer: 4000rpm
